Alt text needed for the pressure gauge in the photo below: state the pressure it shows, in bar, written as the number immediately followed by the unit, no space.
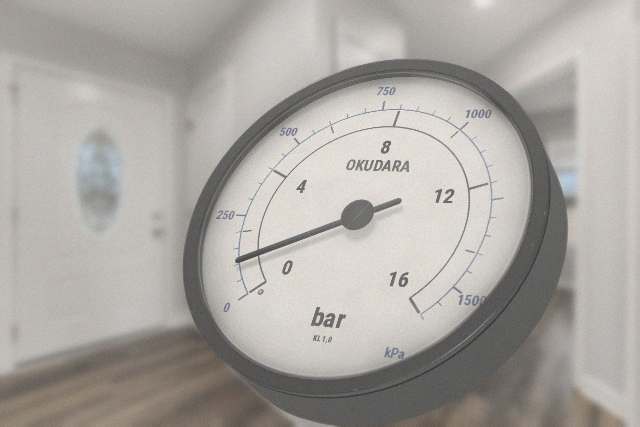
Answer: 1bar
